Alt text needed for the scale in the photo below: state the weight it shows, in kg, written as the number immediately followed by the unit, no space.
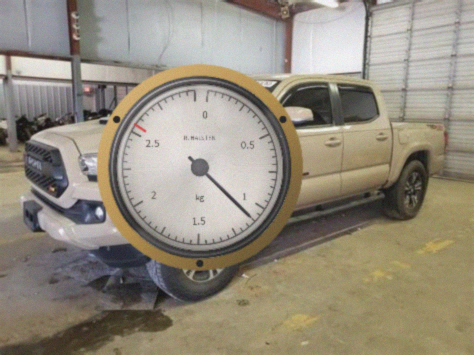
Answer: 1.1kg
